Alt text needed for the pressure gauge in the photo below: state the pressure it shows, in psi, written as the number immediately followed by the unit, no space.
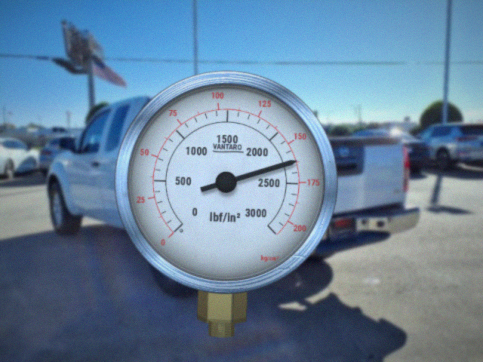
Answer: 2300psi
